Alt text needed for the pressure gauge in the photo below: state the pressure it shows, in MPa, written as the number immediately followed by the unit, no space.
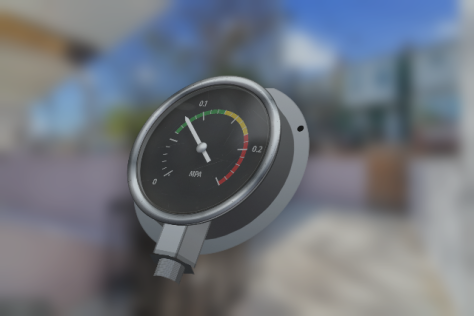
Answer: 0.08MPa
